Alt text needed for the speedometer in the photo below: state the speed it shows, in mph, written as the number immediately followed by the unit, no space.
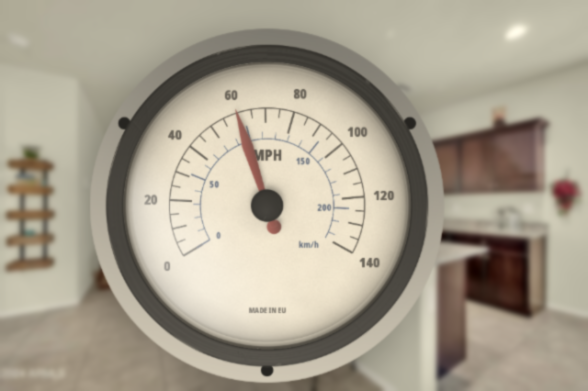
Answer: 60mph
